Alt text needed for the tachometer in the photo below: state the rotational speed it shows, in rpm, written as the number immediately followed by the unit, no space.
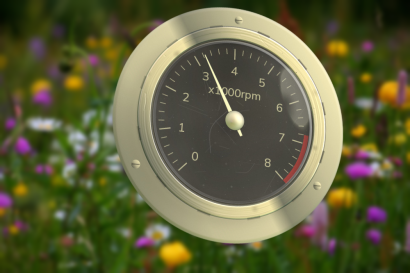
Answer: 3200rpm
